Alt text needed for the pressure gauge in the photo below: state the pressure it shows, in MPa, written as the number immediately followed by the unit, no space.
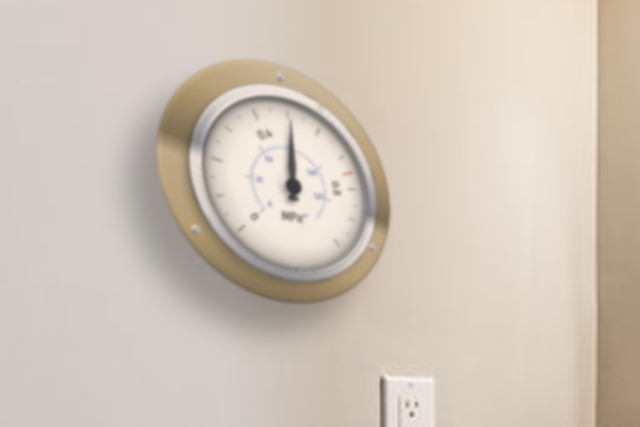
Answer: 0.5MPa
